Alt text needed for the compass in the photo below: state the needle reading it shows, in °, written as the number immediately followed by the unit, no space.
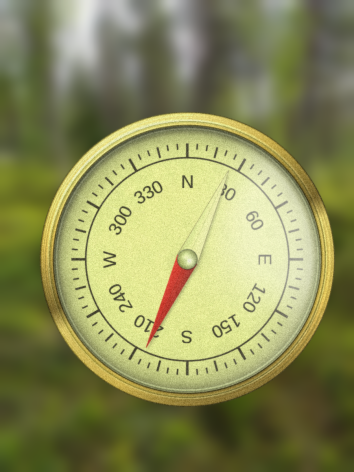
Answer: 205°
